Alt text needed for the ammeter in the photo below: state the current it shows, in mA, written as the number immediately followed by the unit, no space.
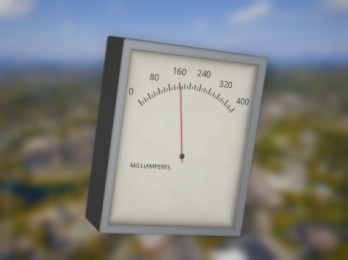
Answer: 160mA
